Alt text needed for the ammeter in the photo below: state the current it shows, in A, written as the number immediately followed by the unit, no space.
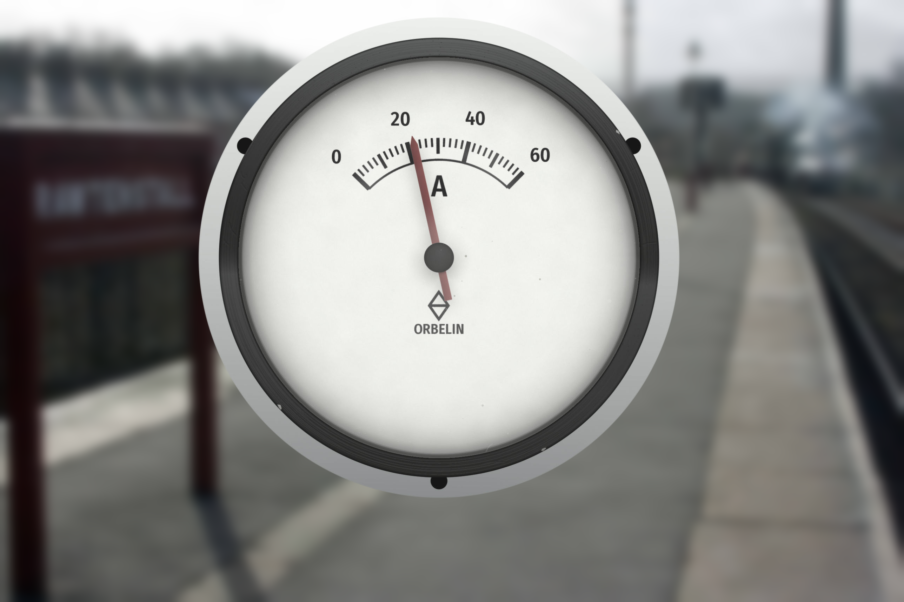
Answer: 22A
